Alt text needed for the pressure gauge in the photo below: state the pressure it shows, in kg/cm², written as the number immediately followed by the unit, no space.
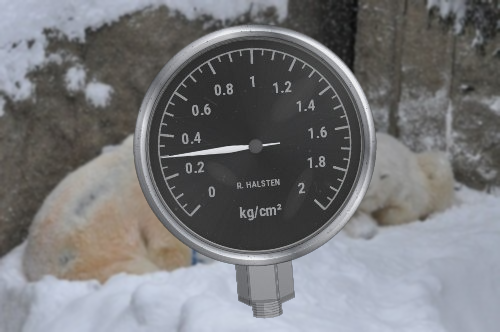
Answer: 0.3kg/cm²
